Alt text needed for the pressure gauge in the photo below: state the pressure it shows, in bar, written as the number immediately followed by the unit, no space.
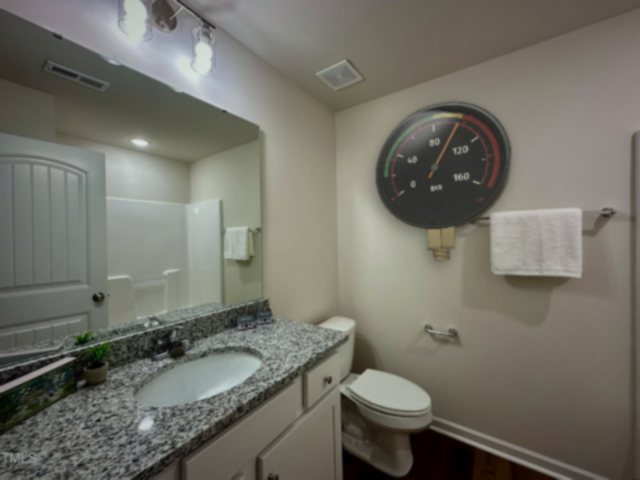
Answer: 100bar
